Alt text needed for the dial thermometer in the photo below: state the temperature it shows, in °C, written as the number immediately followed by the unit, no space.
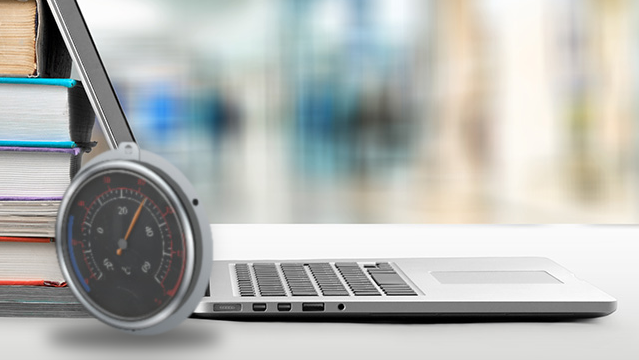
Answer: 30°C
